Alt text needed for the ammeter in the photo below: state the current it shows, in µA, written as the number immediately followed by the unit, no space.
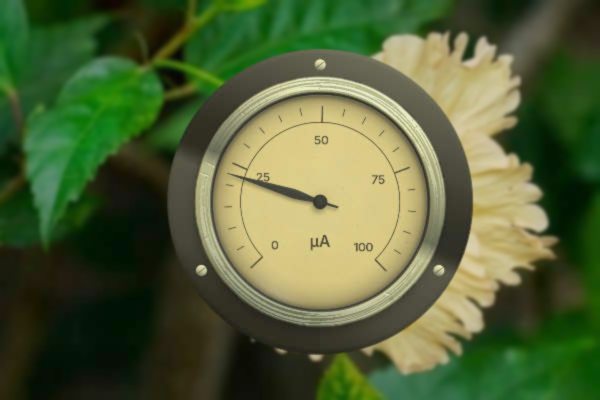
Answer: 22.5µA
